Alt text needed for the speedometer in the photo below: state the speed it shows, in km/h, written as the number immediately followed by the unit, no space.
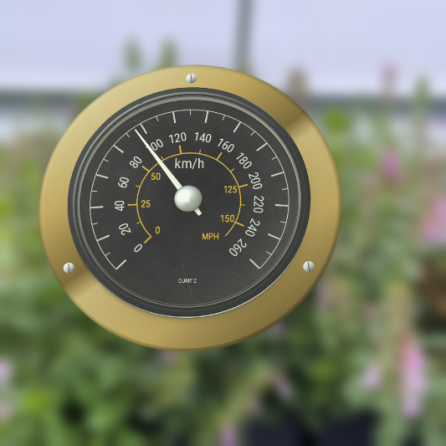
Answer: 95km/h
